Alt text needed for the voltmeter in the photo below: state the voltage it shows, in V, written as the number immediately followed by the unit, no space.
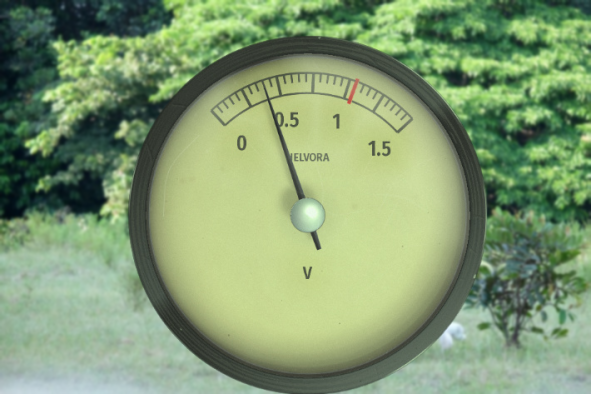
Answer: 0.4V
